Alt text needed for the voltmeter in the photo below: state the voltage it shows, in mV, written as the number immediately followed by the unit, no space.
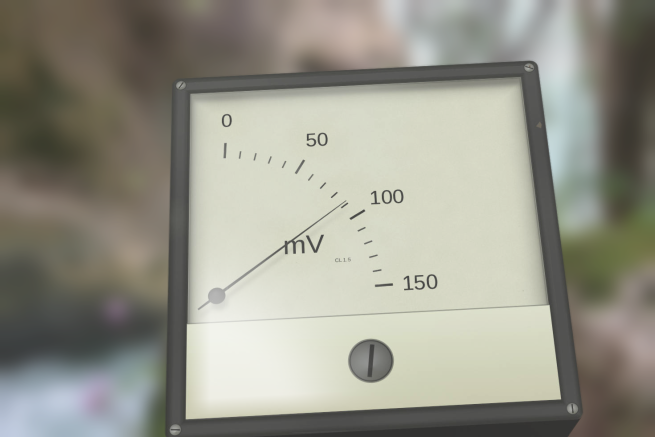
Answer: 90mV
